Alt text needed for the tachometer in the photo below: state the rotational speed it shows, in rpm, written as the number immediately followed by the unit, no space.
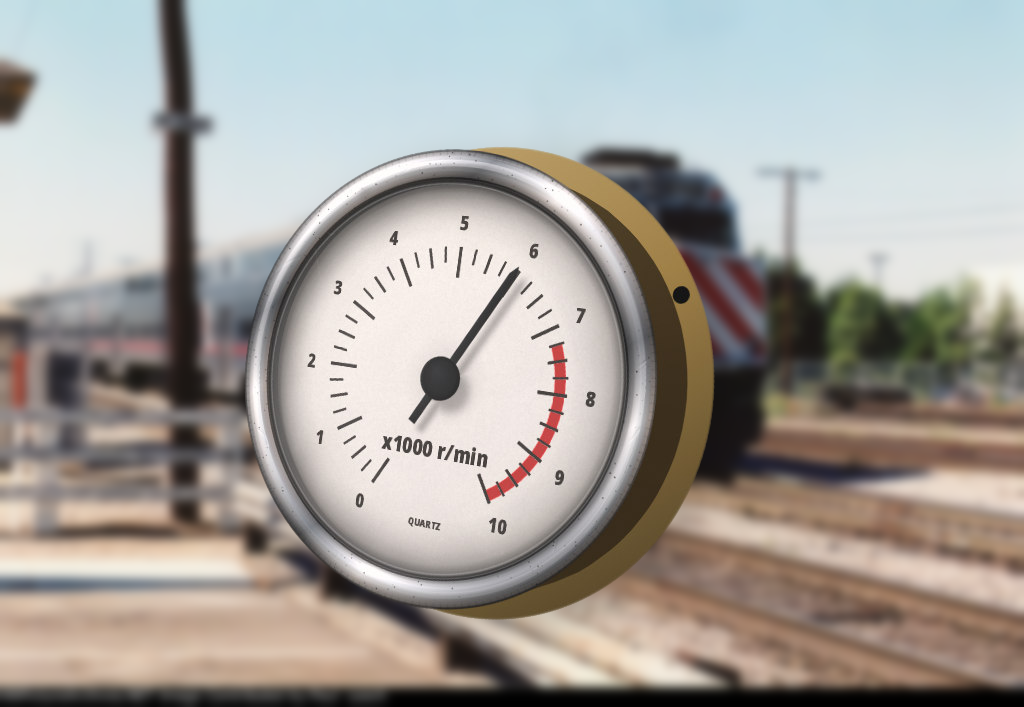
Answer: 6000rpm
